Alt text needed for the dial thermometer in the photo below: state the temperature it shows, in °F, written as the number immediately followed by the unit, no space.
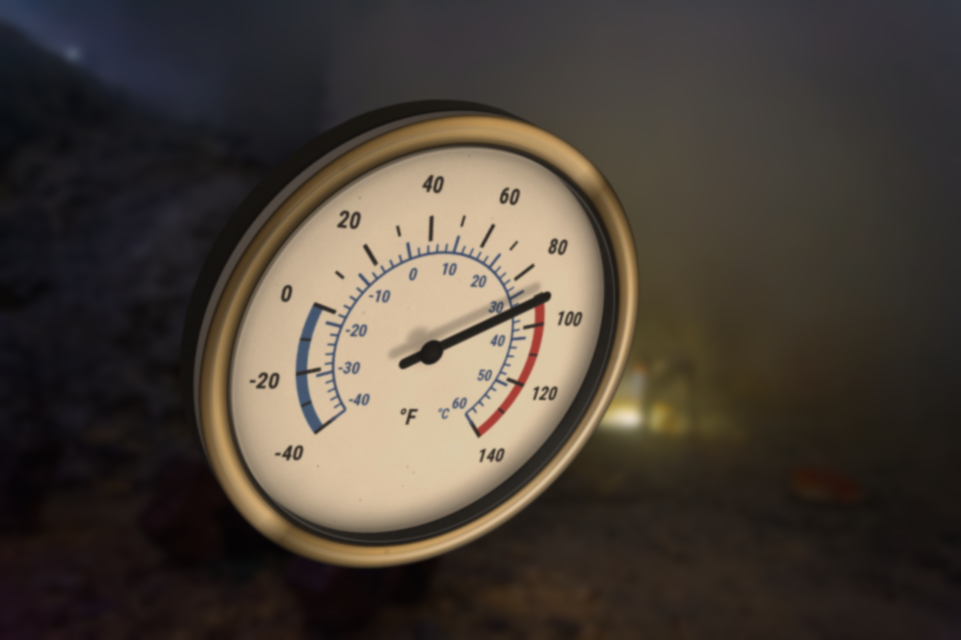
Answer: 90°F
